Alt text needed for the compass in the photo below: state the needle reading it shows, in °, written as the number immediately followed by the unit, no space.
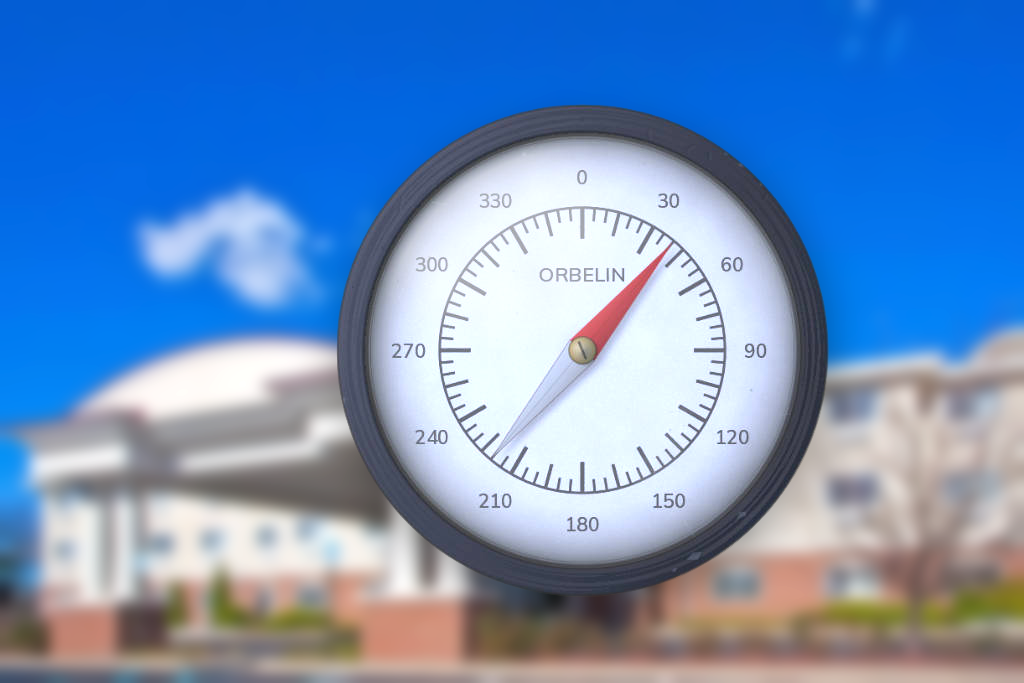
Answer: 40°
